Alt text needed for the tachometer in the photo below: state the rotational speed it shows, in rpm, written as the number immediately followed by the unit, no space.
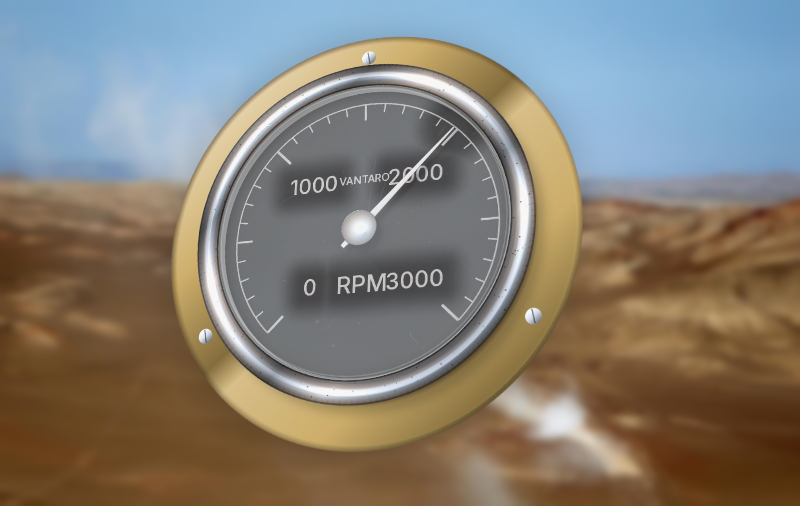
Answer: 2000rpm
